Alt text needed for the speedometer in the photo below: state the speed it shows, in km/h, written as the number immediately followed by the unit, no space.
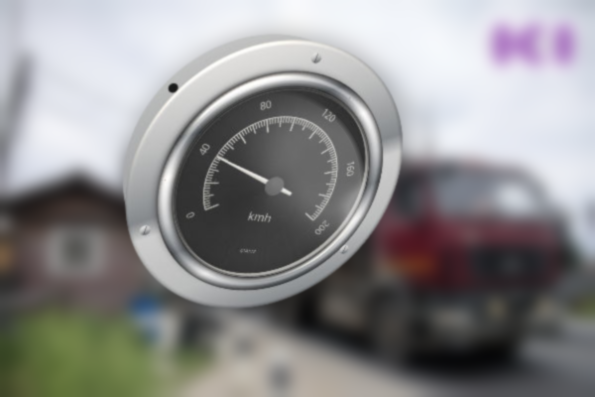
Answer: 40km/h
